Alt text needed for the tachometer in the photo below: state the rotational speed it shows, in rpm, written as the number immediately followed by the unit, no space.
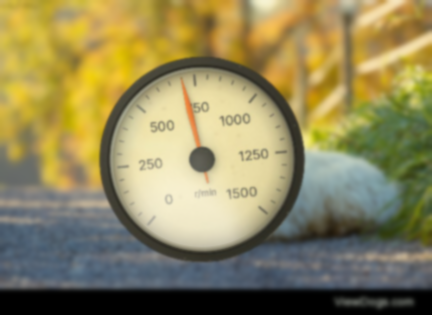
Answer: 700rpm
